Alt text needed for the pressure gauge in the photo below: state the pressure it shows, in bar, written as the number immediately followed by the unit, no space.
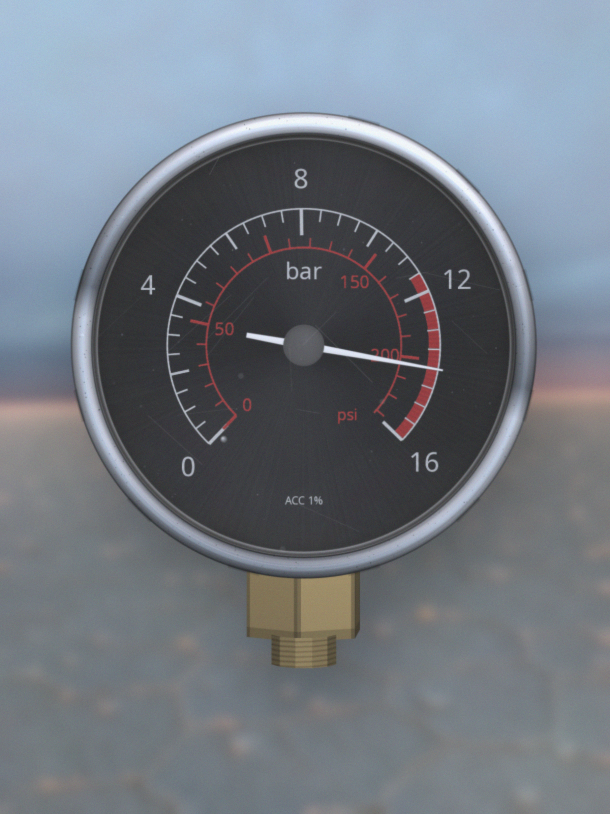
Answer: 14bar
